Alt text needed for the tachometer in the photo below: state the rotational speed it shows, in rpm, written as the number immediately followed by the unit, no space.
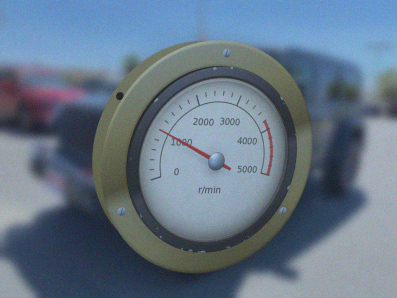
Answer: 1000rpm
